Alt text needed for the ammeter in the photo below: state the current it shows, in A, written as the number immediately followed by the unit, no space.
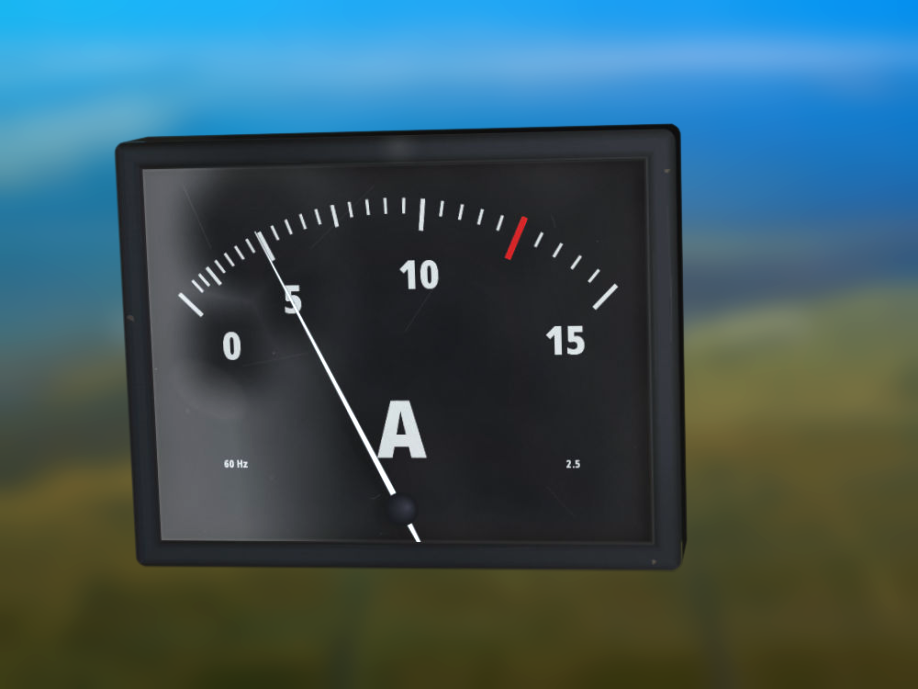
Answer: 5A
